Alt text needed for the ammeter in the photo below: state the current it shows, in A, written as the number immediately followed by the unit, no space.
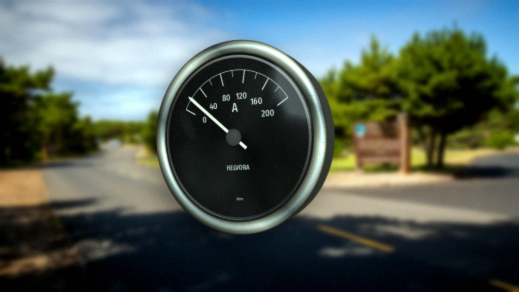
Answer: 20A
